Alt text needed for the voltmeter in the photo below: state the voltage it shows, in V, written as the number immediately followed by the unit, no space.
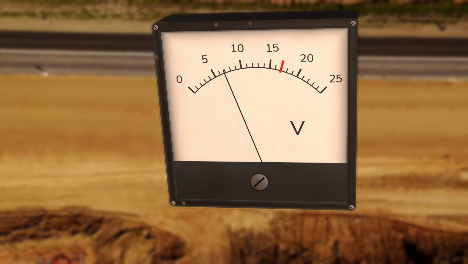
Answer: 7V
